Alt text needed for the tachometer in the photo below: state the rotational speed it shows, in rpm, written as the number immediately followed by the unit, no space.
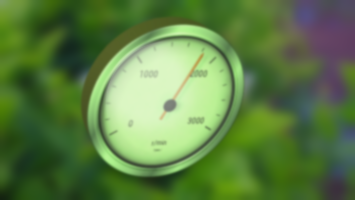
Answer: 1800rpm
